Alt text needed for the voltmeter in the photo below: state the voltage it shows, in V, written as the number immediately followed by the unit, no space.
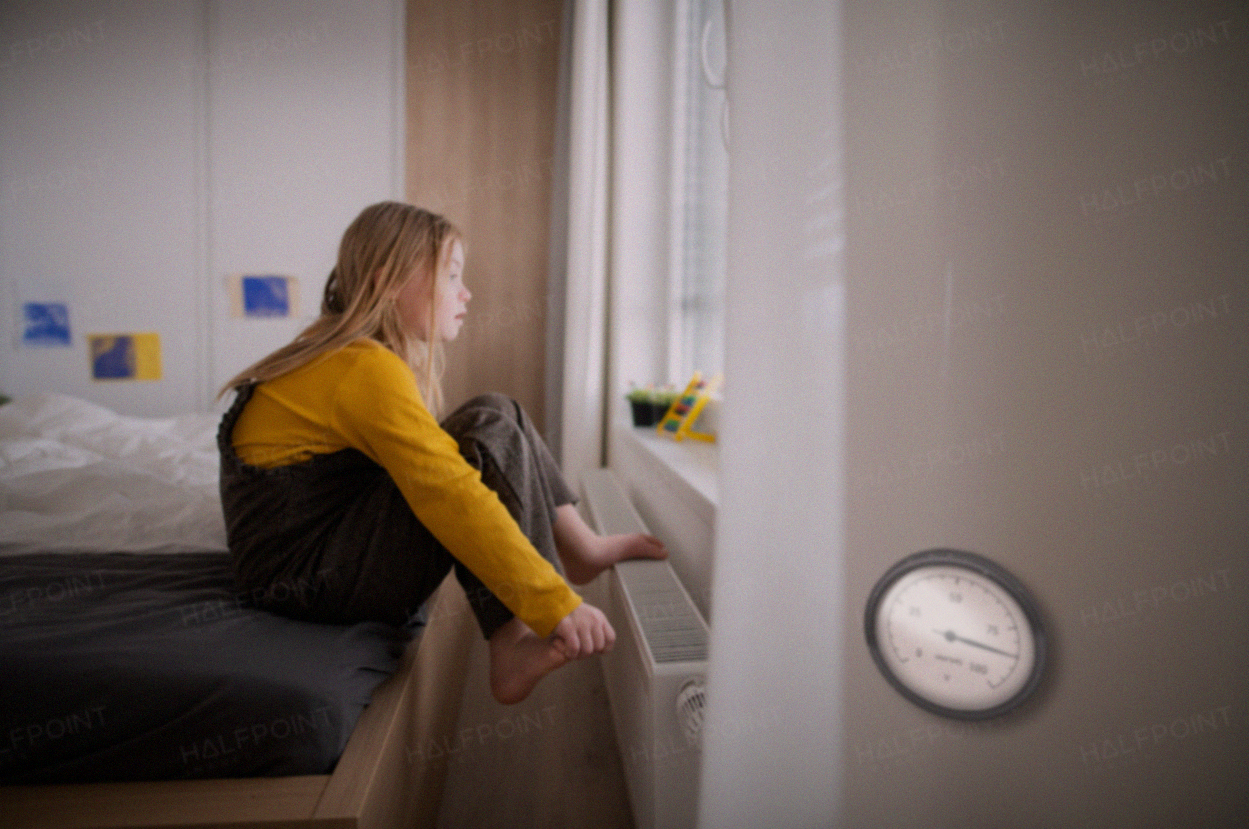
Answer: 85V
